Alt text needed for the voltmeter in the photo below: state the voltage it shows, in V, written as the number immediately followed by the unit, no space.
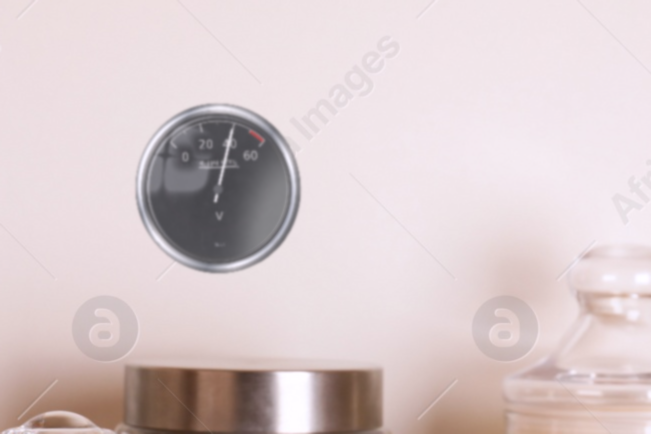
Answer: 40V
